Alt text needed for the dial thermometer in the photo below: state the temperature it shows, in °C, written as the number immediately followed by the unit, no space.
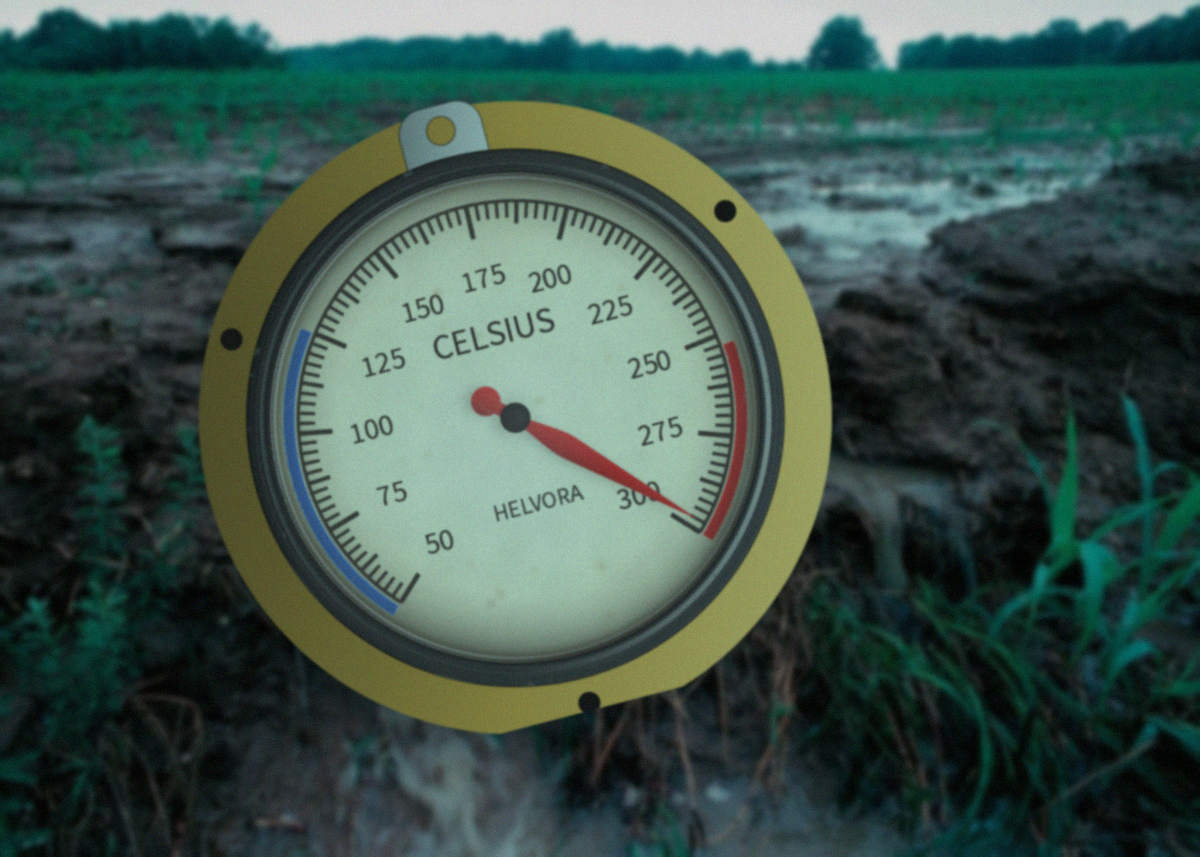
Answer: 297.5°C
